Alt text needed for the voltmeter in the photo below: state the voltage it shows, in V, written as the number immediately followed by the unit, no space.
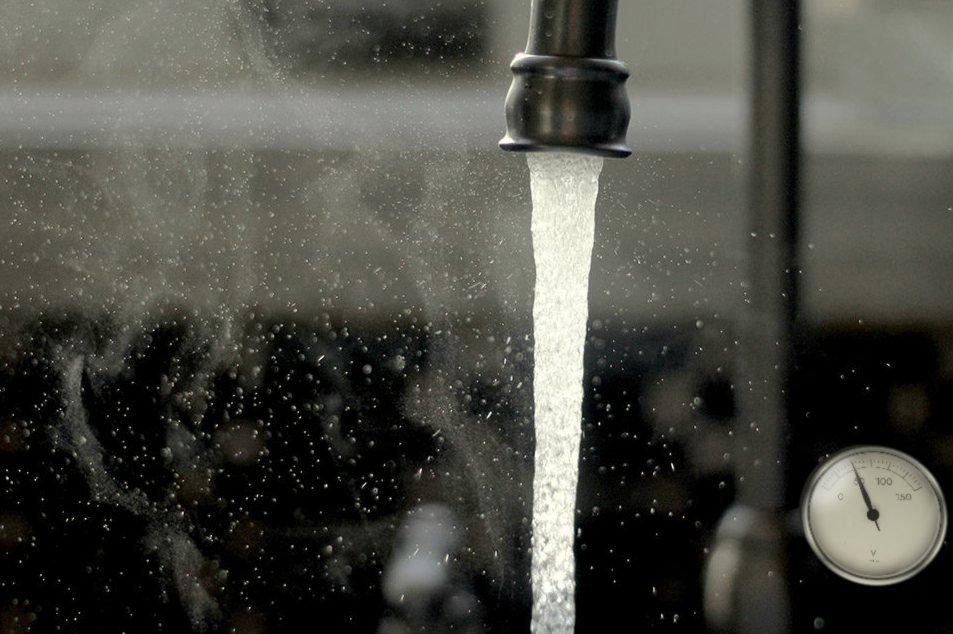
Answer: 50V
